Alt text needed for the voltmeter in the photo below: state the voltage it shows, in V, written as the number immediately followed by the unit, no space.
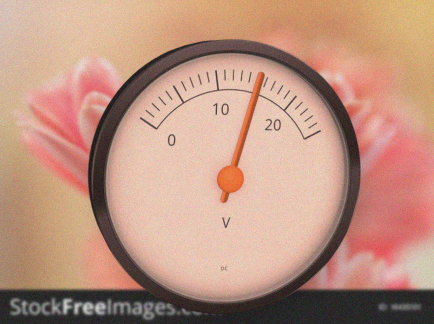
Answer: 15V
